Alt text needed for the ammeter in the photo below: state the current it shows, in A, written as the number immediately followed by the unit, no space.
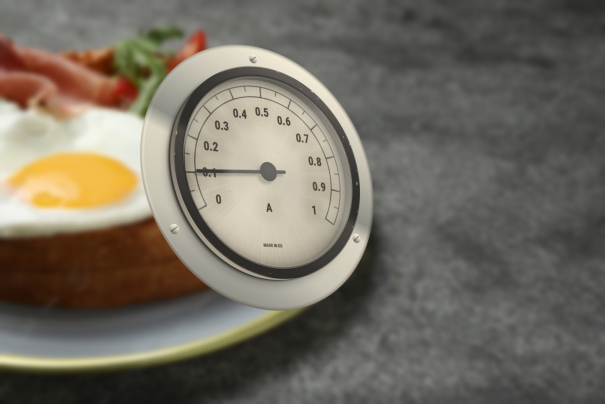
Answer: 0.1A
